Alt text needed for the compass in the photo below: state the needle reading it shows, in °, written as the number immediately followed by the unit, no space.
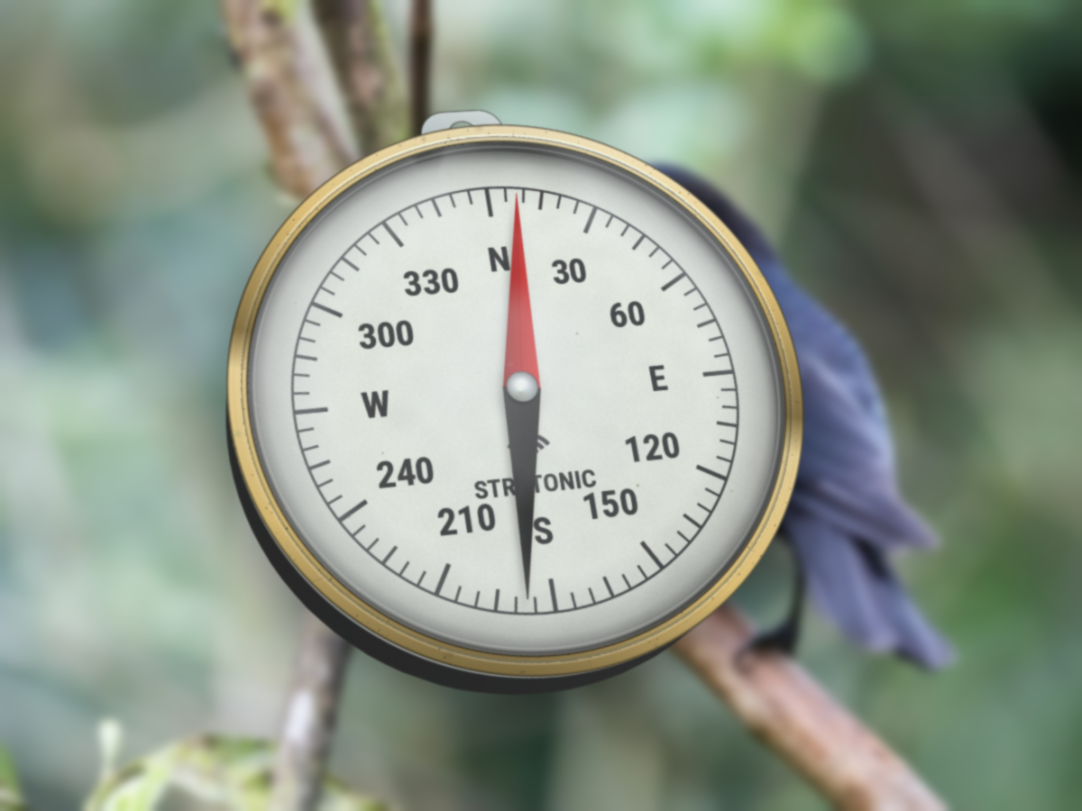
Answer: 7.5°
